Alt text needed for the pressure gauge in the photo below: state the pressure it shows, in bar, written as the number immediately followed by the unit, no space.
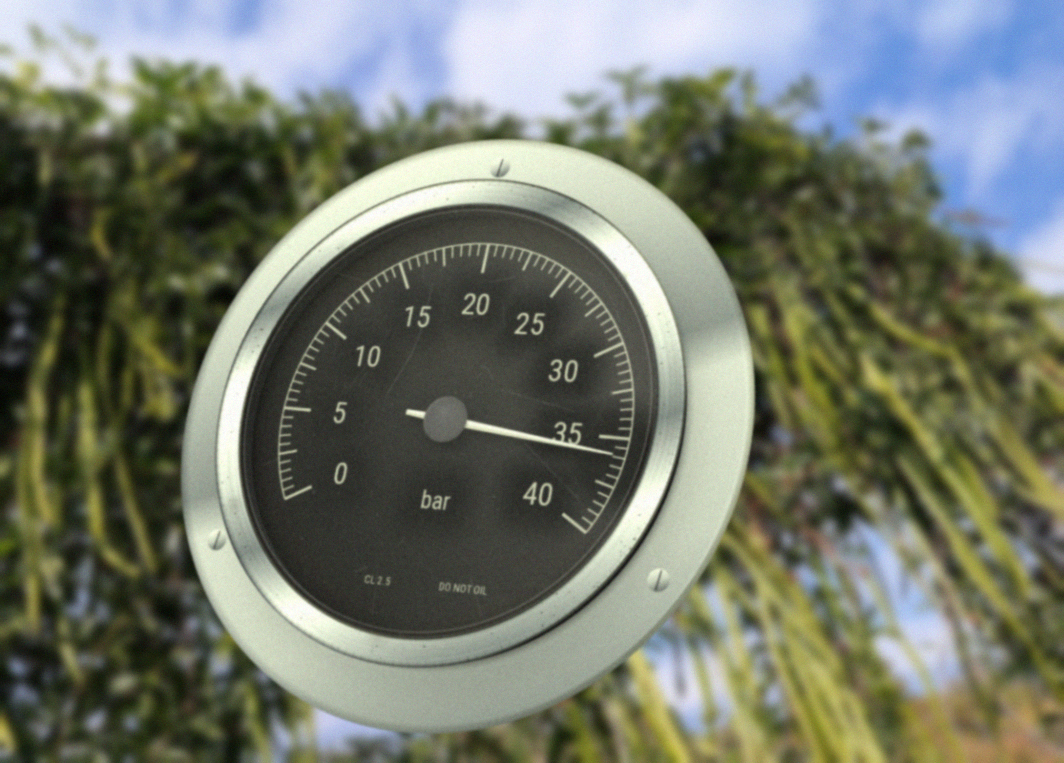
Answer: 36bar
